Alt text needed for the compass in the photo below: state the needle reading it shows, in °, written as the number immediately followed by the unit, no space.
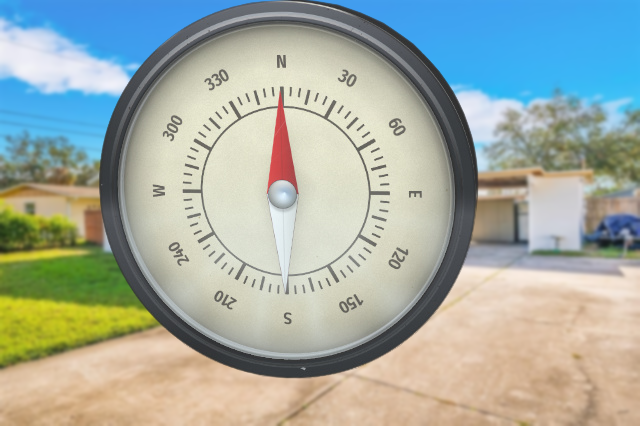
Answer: 0°
